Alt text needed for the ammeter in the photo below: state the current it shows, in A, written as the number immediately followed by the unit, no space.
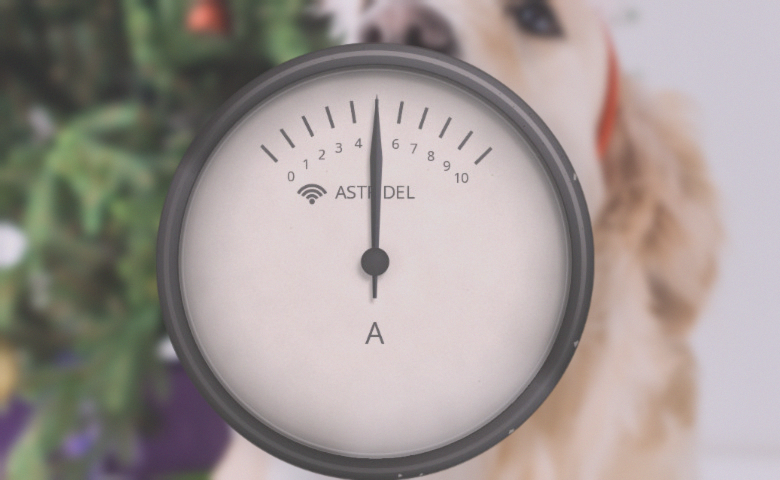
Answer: 5A
